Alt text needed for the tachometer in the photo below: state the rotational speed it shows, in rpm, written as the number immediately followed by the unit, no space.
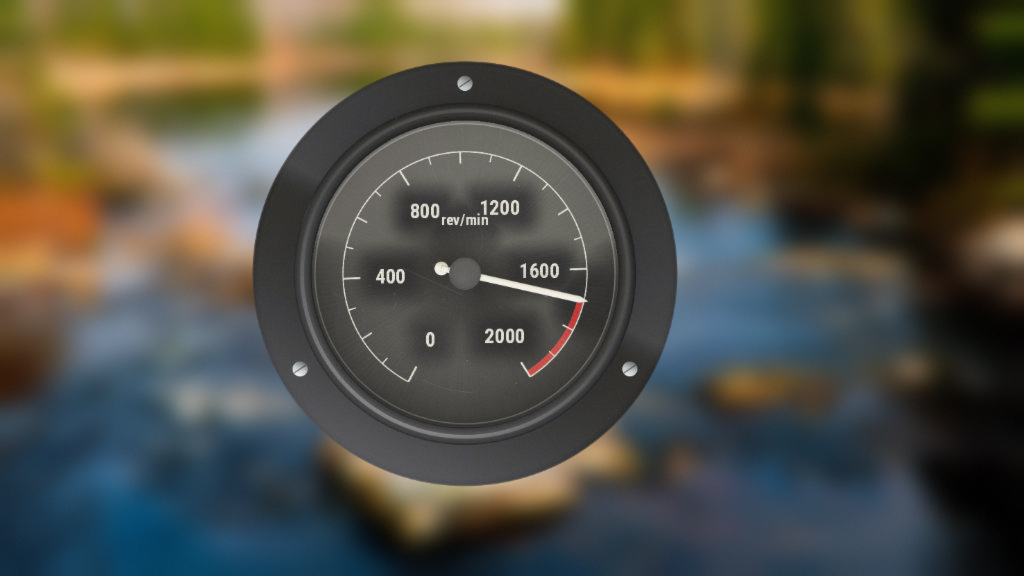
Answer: 1700rpm
